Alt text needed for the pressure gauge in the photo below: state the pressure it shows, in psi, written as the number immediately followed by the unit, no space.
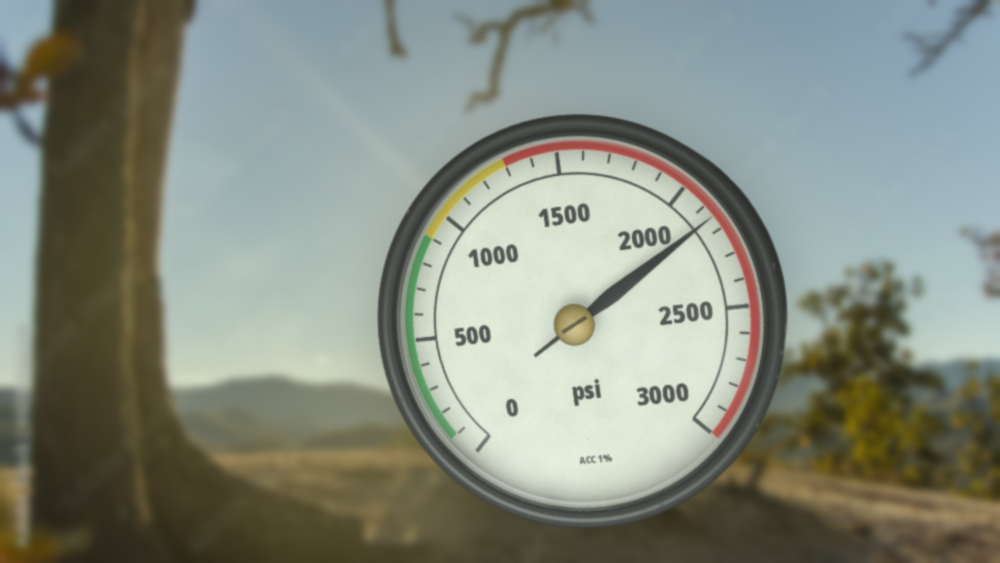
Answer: 2150psi
